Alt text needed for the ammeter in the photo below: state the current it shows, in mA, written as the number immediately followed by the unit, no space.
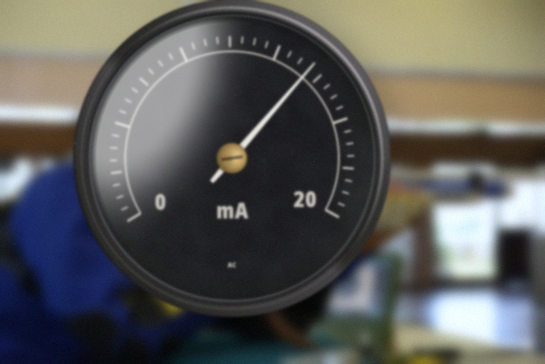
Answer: 13.5mA
